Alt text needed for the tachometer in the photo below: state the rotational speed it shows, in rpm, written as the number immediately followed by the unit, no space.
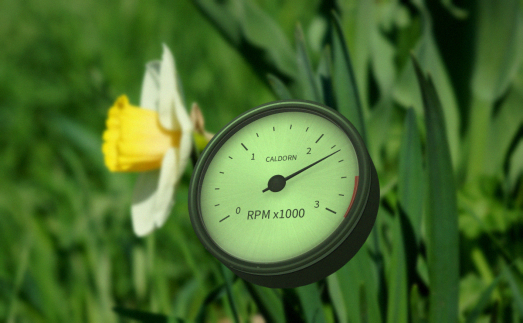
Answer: 2300rpm
